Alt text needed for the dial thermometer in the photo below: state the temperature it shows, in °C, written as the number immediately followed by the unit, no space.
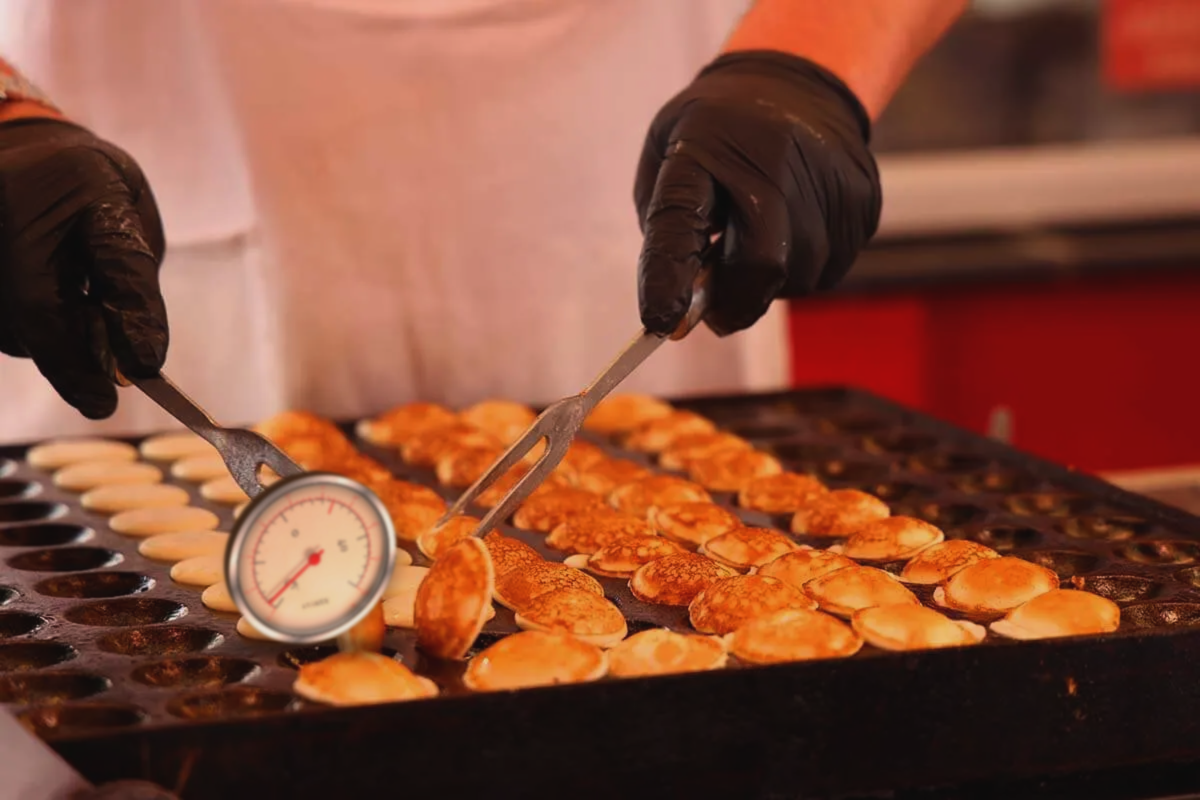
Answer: -36°C
